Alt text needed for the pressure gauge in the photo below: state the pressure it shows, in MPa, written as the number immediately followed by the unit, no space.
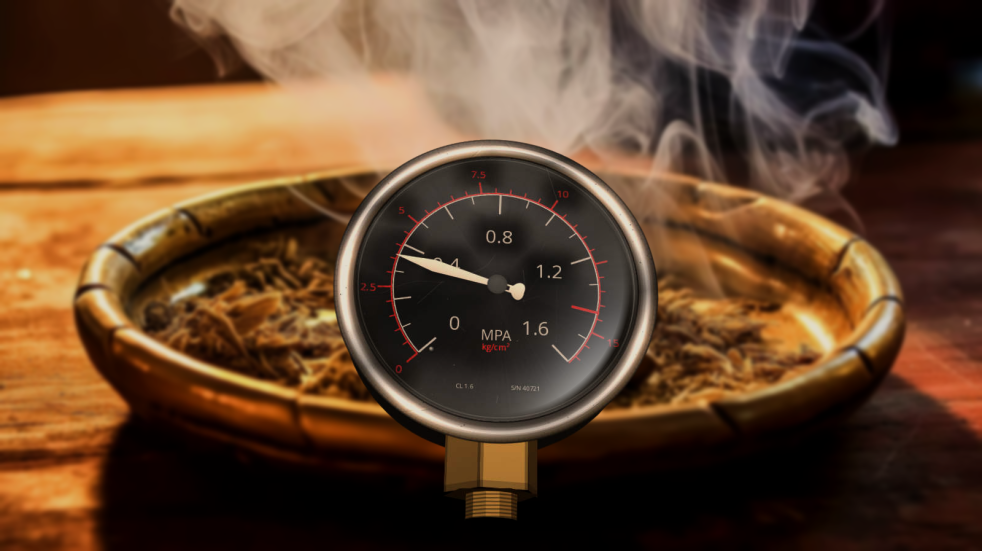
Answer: 0.35MPa
